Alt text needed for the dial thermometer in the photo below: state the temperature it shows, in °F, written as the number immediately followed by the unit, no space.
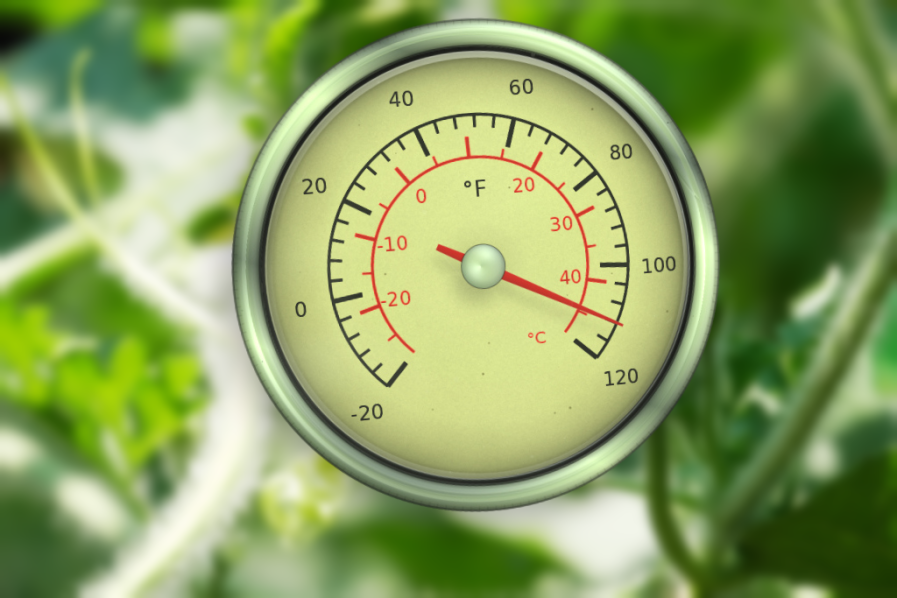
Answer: 112°F
